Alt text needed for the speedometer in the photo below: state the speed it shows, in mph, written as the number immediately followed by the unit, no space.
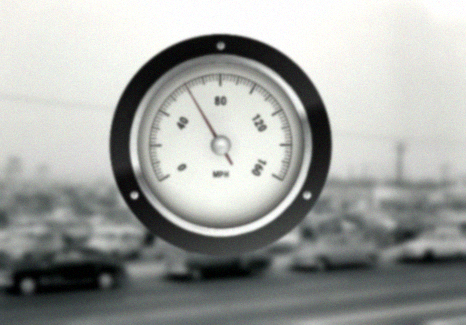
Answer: 60mph
